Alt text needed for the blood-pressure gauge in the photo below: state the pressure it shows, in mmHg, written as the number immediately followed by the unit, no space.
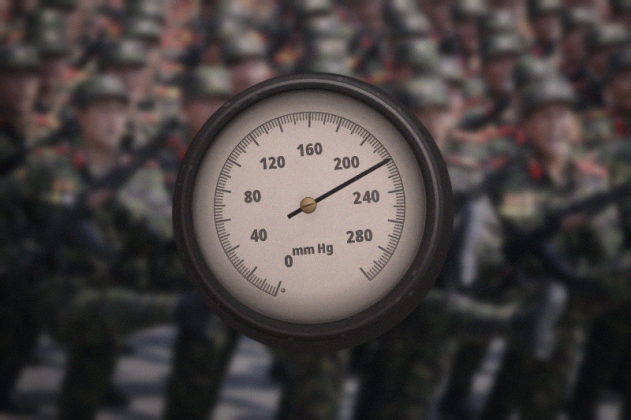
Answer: 220mmHg
